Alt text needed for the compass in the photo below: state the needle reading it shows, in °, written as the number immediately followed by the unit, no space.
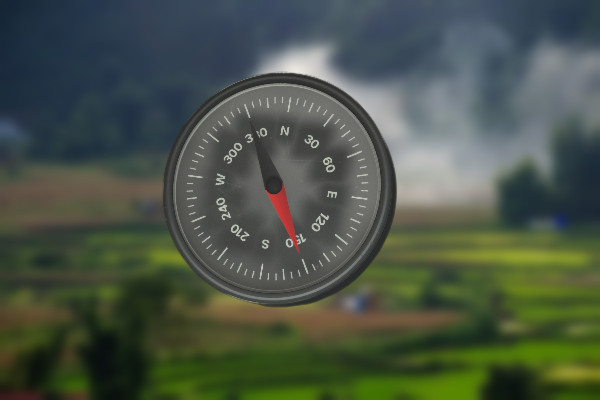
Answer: 150°
